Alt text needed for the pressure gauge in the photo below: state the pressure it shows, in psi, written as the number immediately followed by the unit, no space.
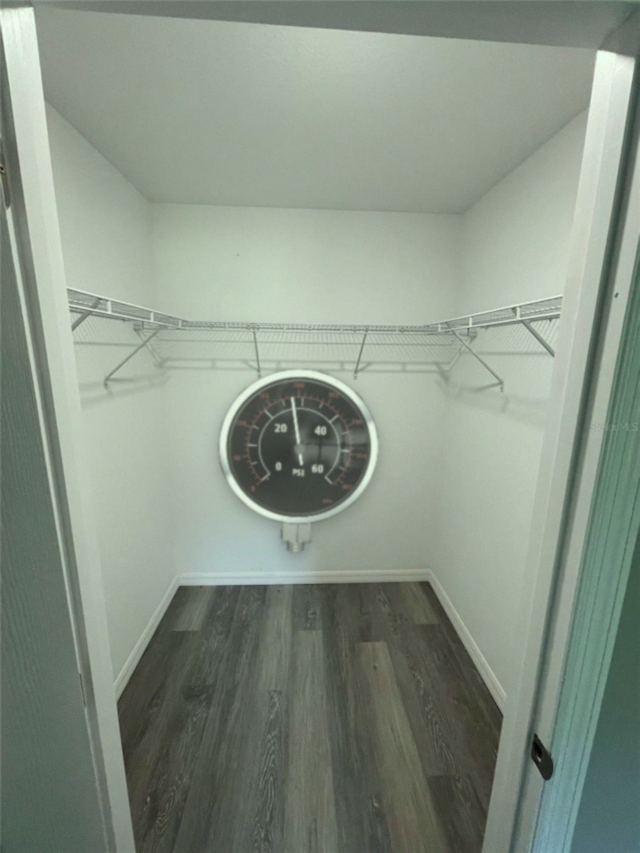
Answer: 27.5psi
